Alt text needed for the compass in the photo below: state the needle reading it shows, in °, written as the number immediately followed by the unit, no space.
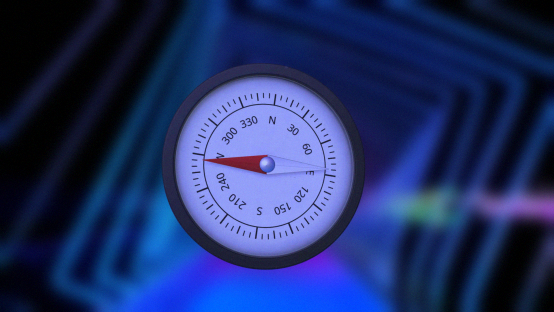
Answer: 265°
